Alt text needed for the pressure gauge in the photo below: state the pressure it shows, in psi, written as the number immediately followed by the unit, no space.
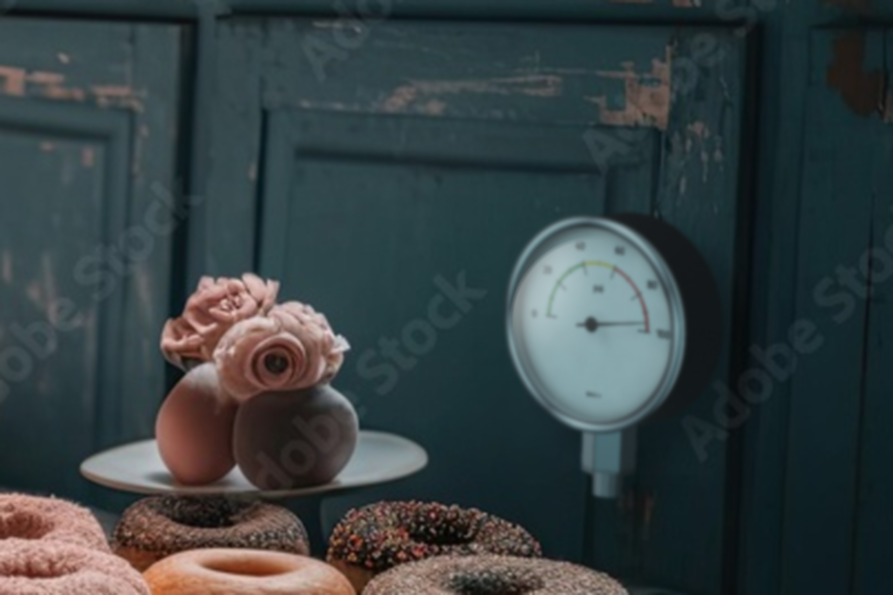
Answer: 95psi
